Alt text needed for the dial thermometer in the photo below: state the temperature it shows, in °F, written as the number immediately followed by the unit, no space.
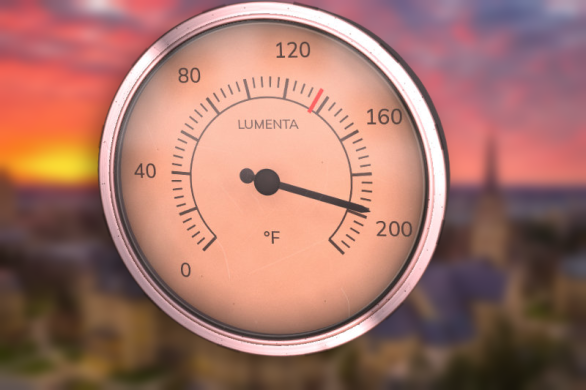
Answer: 196°F
